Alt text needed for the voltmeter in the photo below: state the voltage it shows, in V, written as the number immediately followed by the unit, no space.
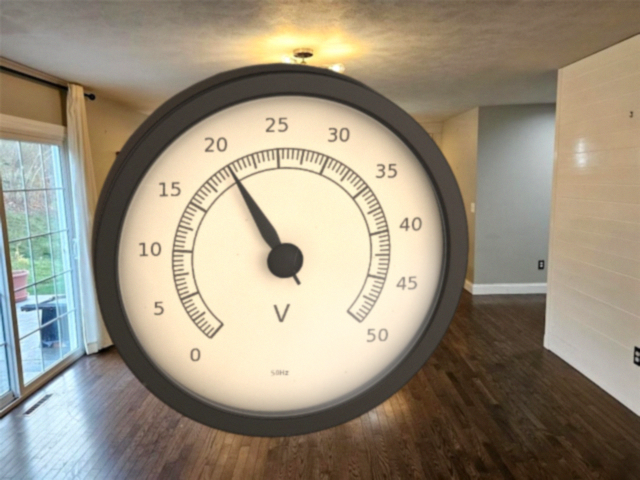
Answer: 20V
